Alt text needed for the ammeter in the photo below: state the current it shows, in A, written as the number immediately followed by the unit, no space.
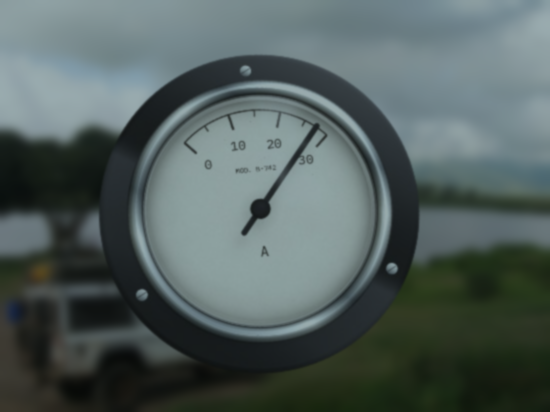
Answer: 27.5A
